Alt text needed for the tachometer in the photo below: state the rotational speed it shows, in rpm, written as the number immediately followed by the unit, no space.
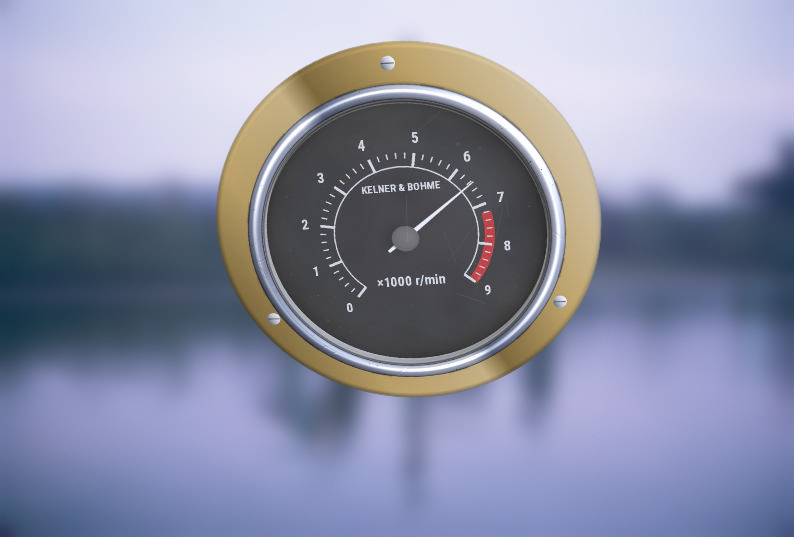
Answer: 6400rpm
